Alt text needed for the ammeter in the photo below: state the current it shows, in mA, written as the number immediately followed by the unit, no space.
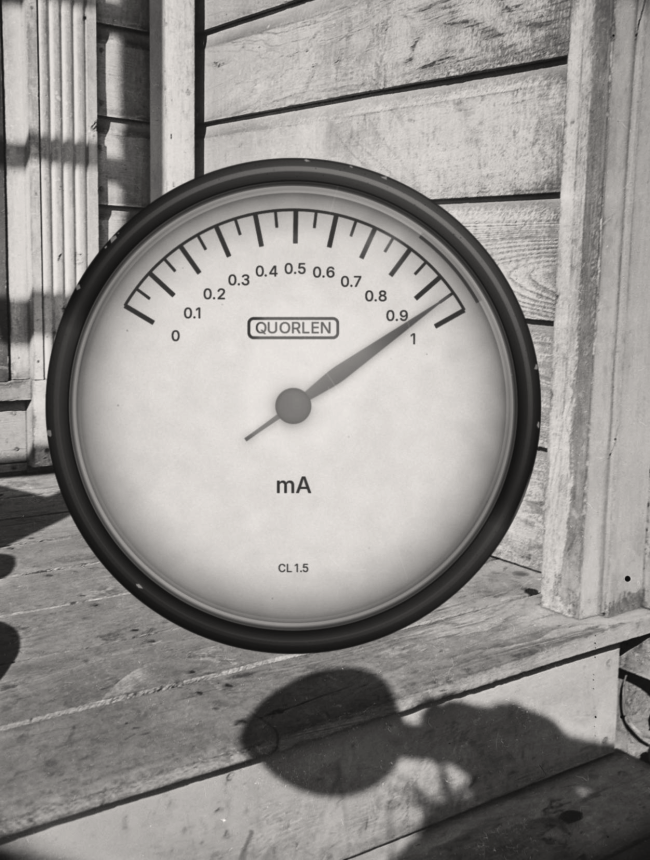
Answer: 0.95mA
